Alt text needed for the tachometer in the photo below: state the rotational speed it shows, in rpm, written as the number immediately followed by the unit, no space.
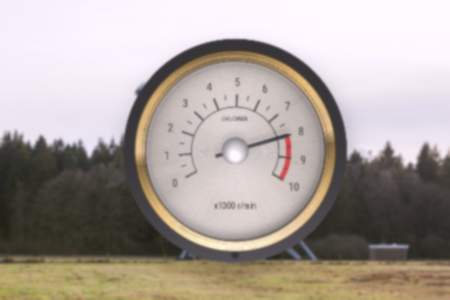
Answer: 8000rpm
